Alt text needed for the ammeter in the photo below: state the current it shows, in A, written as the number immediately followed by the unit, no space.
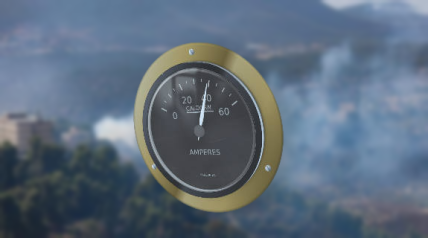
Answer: 40A
